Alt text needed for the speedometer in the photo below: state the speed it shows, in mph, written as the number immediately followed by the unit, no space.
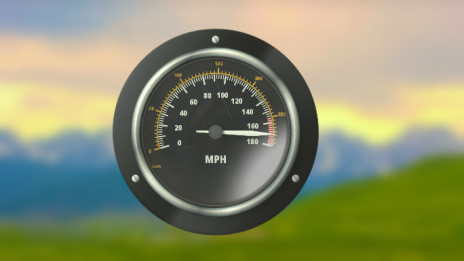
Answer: 170mph
